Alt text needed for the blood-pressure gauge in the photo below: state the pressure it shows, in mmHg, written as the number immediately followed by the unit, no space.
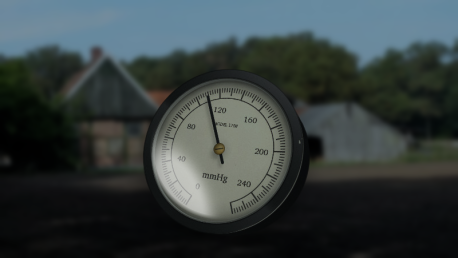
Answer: 110mmHg
